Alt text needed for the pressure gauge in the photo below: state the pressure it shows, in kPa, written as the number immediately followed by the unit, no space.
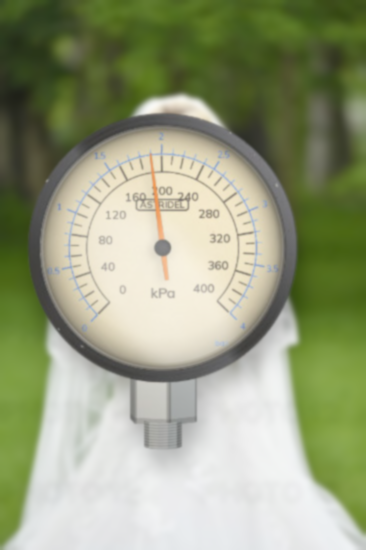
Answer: 190kPa
